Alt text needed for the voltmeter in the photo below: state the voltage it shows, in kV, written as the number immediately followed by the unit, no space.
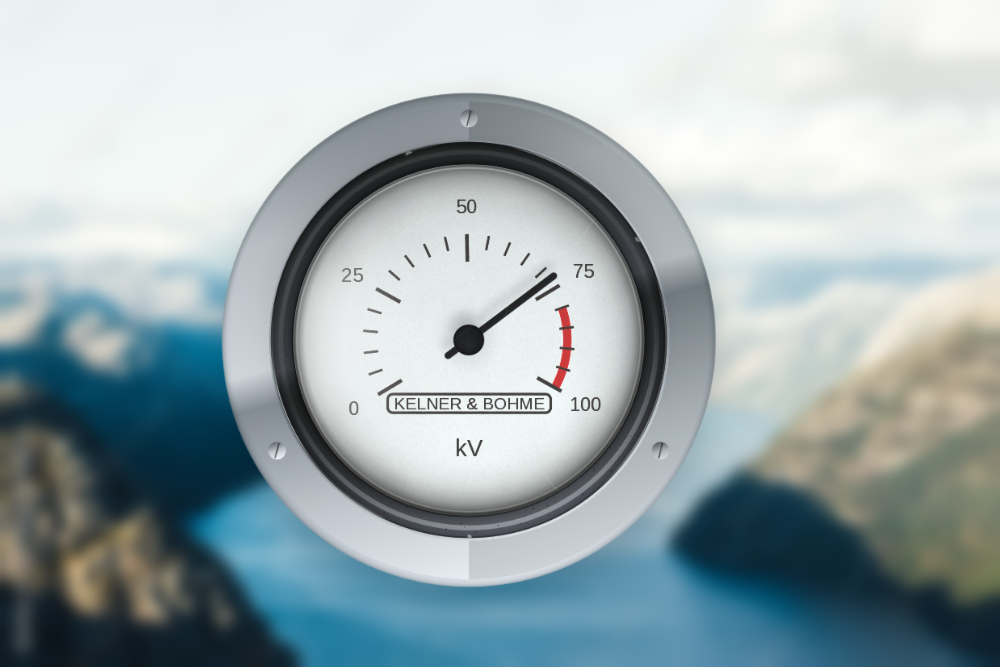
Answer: 72.5kV
